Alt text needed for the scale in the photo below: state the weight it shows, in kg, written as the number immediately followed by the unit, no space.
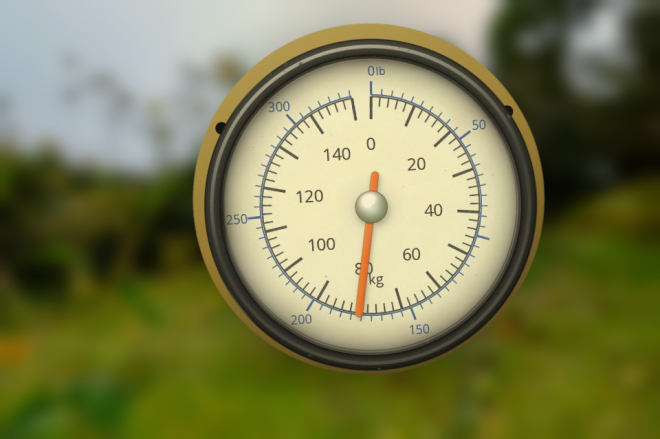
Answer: 80kg
